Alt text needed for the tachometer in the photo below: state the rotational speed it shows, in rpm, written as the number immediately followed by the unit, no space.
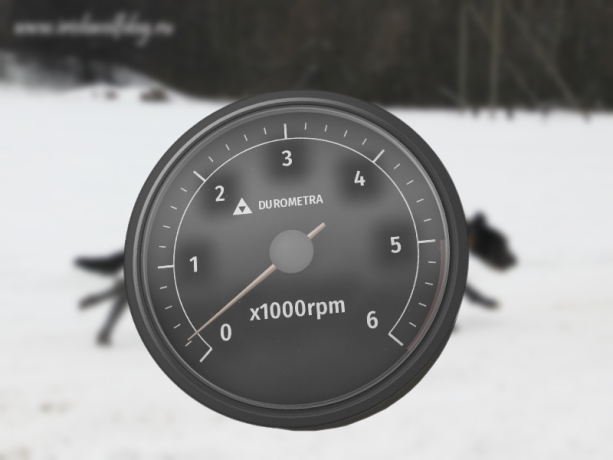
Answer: 200rpm
